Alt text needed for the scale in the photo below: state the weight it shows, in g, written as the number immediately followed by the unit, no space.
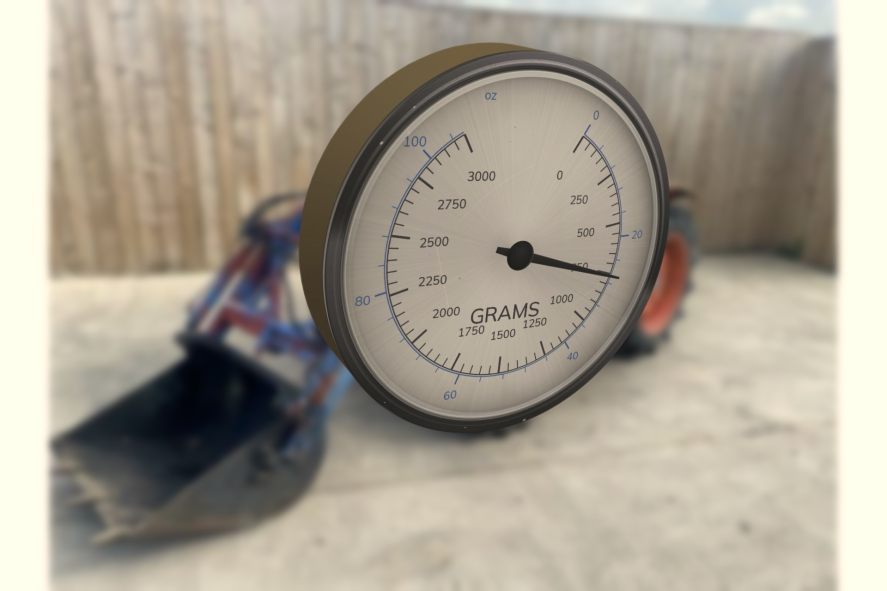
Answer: 750g
